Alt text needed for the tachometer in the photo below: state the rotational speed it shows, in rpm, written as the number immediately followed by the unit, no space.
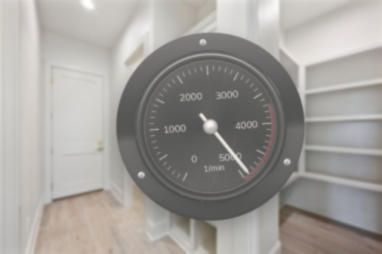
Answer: 4900rpm
